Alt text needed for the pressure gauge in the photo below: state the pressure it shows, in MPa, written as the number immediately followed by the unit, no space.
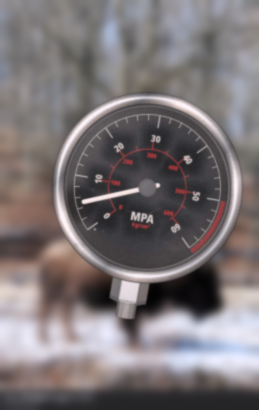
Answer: 5MPa
